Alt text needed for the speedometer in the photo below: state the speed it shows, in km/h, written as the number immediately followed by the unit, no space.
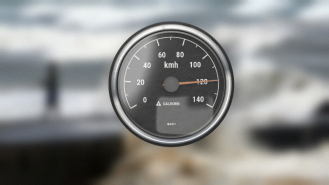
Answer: 120km/h
